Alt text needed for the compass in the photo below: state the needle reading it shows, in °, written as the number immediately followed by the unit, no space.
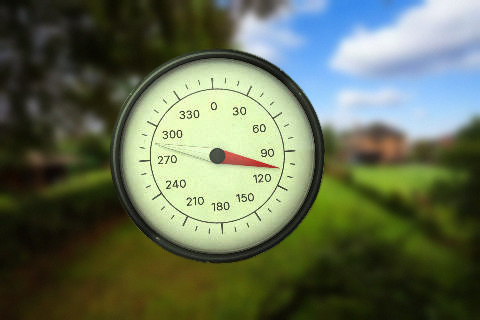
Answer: 105°
